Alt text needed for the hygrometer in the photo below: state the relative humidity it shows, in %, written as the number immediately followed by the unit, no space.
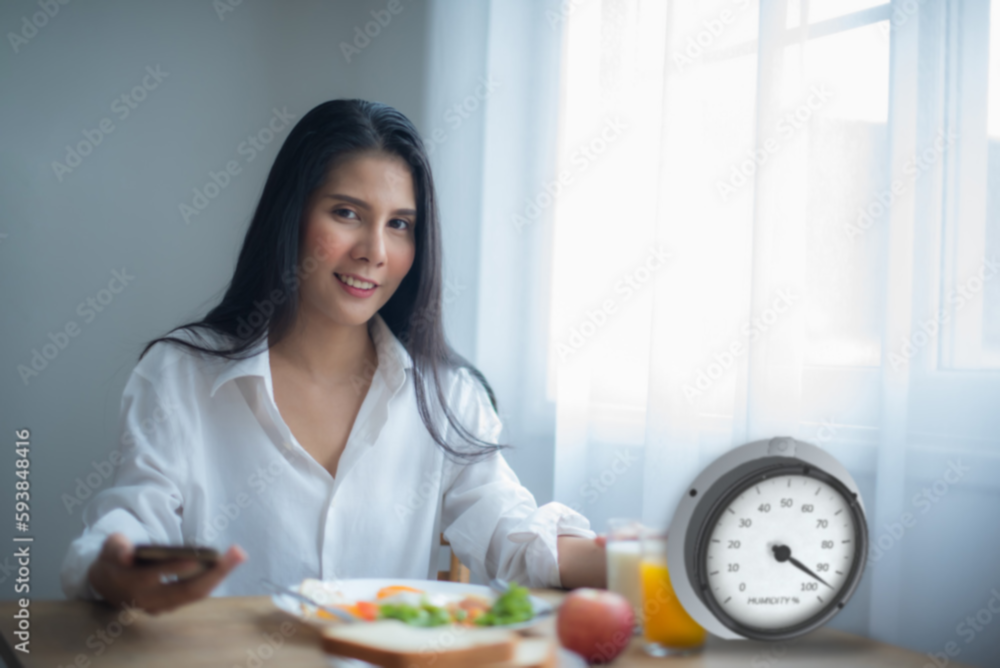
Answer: 95%
